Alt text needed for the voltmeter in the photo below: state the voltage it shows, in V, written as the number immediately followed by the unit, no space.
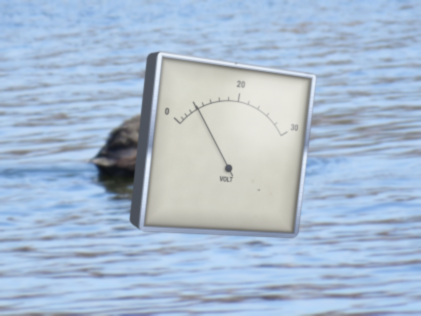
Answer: 10V
